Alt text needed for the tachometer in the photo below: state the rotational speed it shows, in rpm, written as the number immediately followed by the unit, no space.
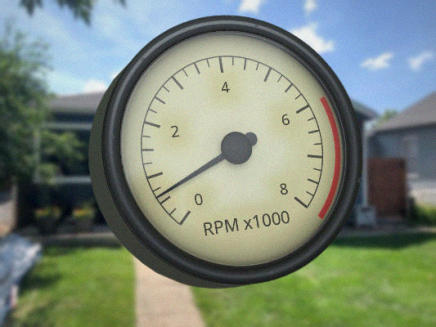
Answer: 625rpm
